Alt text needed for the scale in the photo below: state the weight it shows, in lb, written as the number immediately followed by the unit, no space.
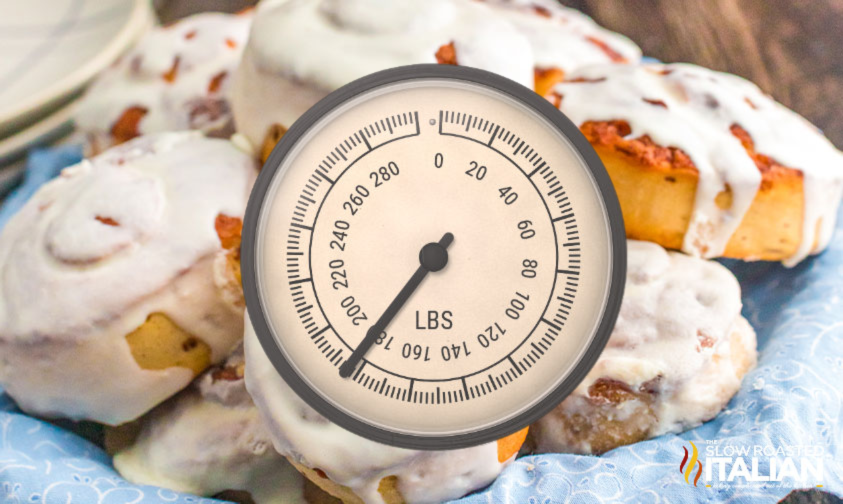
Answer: 184lb
